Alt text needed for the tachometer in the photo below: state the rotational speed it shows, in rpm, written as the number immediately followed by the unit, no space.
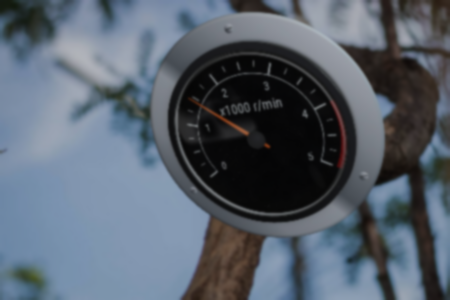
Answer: 1500rpm
